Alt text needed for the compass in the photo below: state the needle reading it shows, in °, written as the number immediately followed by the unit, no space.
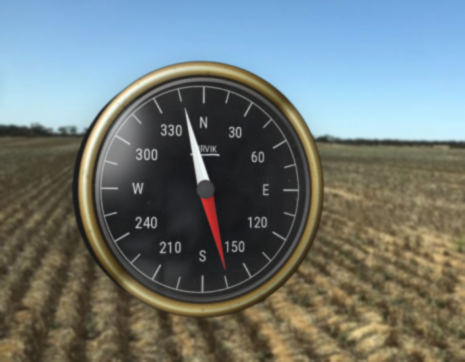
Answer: 165°
